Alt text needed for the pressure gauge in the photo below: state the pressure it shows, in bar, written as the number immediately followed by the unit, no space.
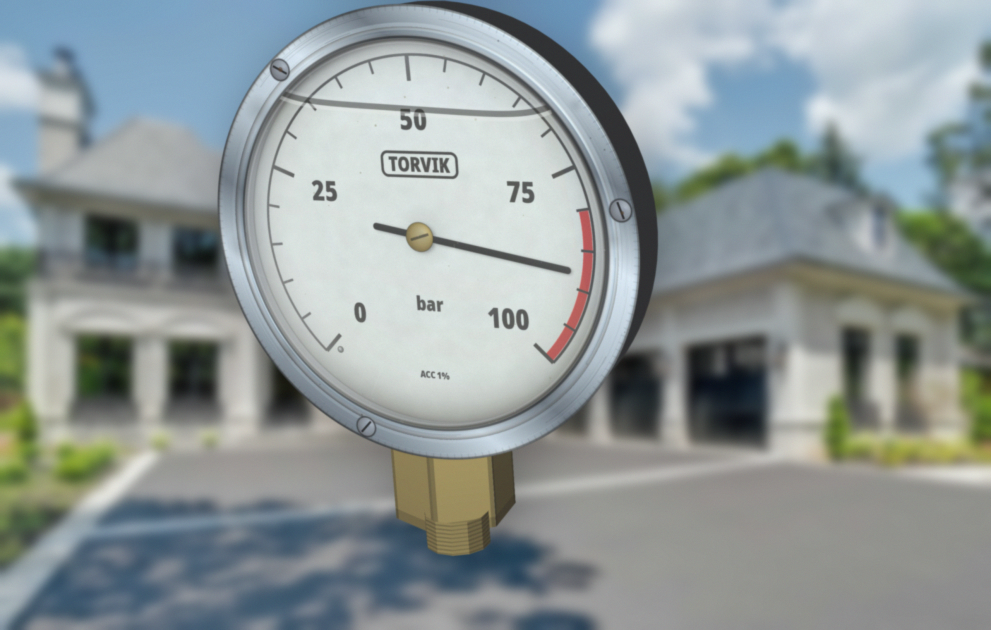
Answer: 87.5bar
